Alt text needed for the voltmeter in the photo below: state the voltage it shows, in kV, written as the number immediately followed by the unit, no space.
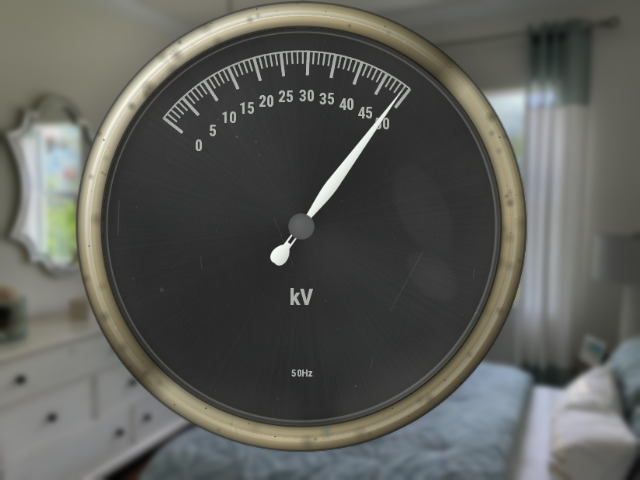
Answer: 49kV
